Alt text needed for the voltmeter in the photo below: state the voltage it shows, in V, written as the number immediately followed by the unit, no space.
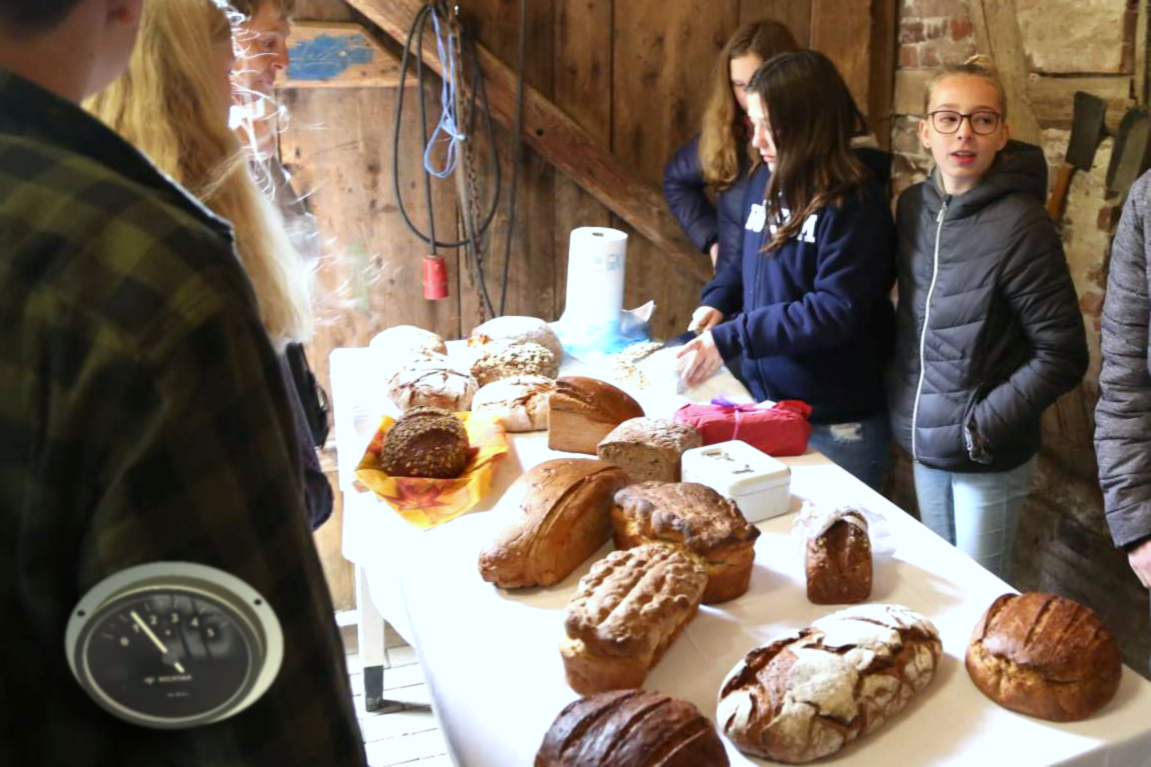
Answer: 1.5V
